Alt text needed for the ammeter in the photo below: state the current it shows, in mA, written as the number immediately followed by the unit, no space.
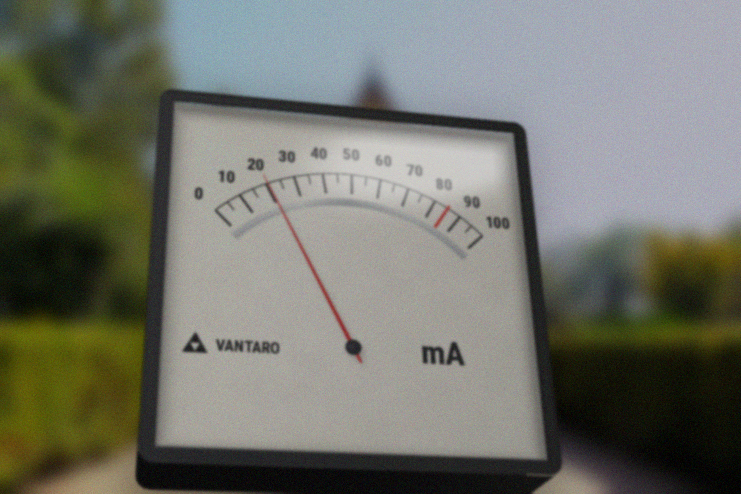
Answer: 20mA
